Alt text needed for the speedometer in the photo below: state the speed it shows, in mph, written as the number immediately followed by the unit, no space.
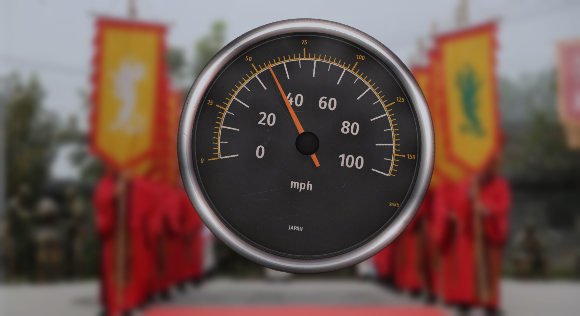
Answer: 35mph
